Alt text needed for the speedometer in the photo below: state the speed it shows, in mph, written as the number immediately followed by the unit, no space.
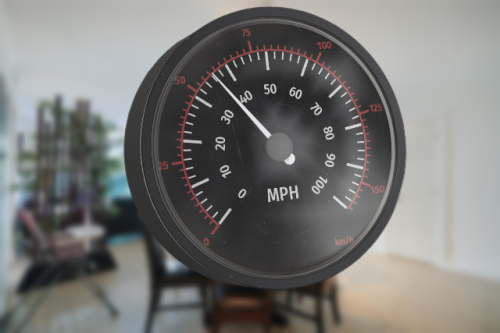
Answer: 36mph
